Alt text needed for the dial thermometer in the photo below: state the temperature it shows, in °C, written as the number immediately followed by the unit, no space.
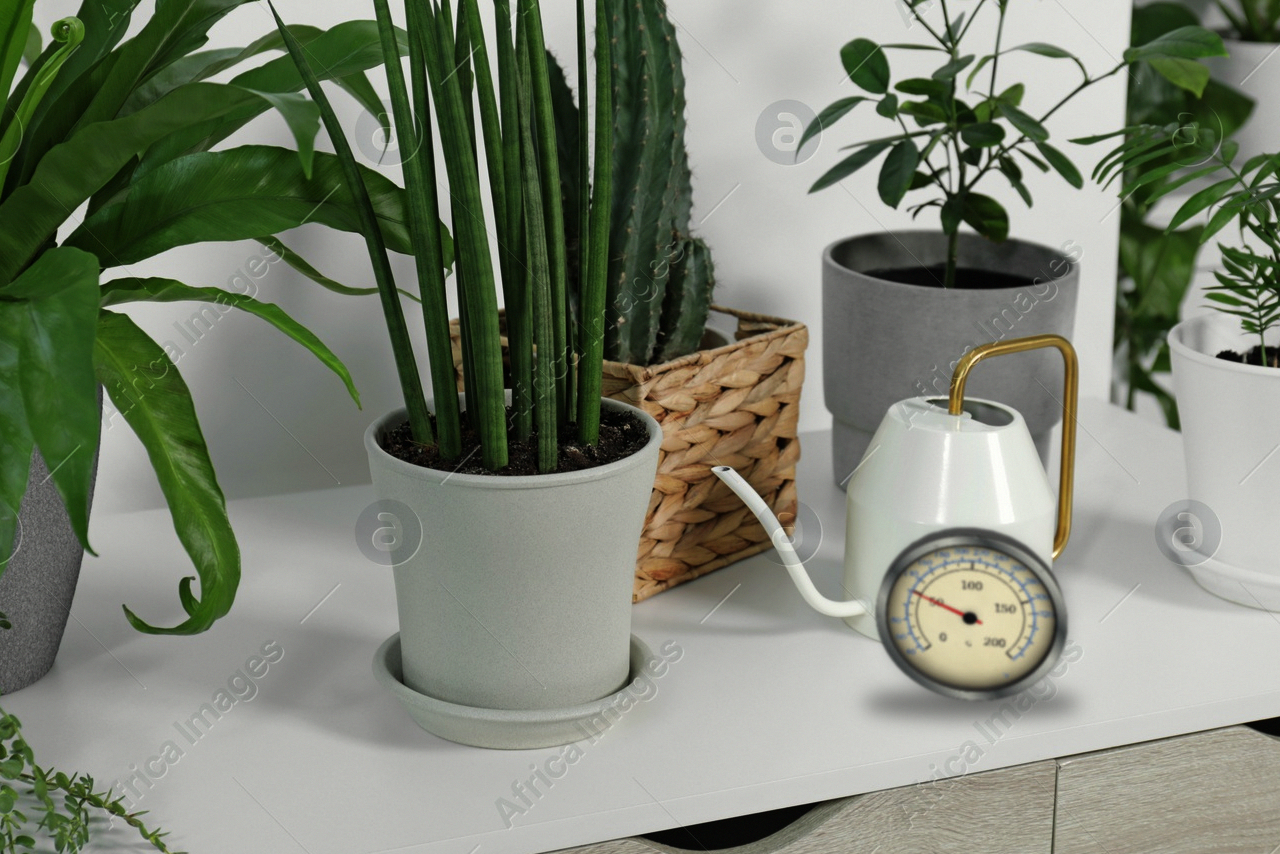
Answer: 50°C
